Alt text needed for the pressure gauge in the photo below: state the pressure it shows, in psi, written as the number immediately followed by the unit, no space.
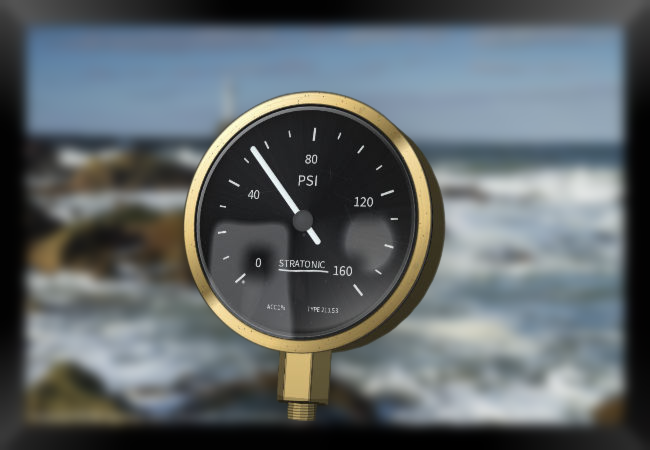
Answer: 55psi
